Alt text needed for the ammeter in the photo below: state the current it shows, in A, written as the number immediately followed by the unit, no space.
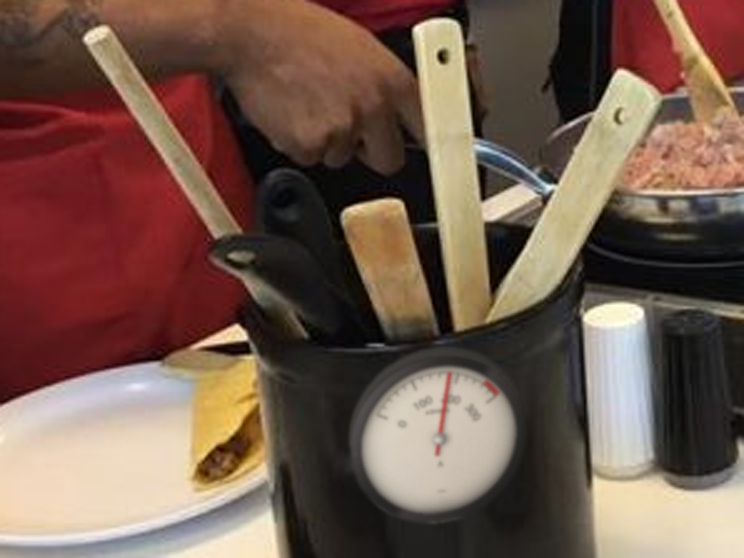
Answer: 180A
